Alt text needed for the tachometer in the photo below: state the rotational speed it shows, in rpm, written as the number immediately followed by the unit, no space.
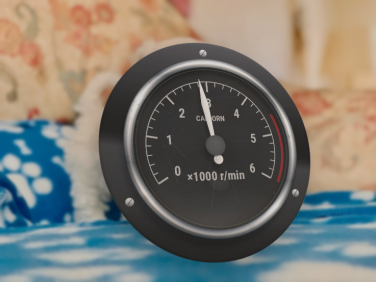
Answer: 2800rpm
